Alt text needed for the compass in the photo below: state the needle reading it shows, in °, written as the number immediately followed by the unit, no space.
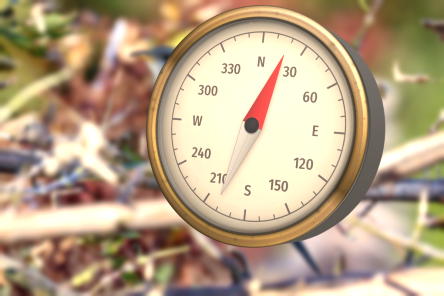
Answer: 20°
